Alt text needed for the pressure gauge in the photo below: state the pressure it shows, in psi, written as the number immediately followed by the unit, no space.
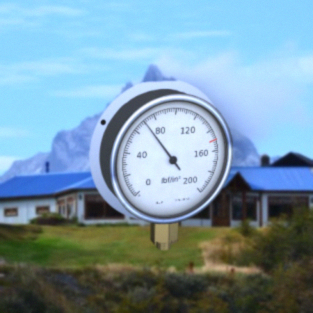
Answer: 70psi
